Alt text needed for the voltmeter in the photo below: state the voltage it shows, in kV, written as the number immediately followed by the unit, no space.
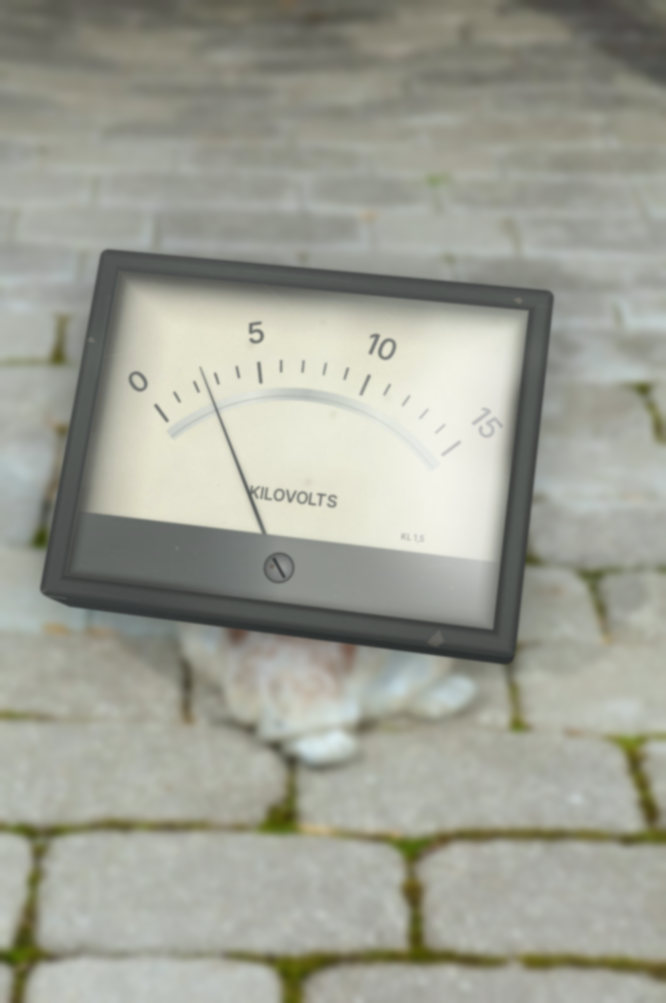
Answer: 2.5kV
